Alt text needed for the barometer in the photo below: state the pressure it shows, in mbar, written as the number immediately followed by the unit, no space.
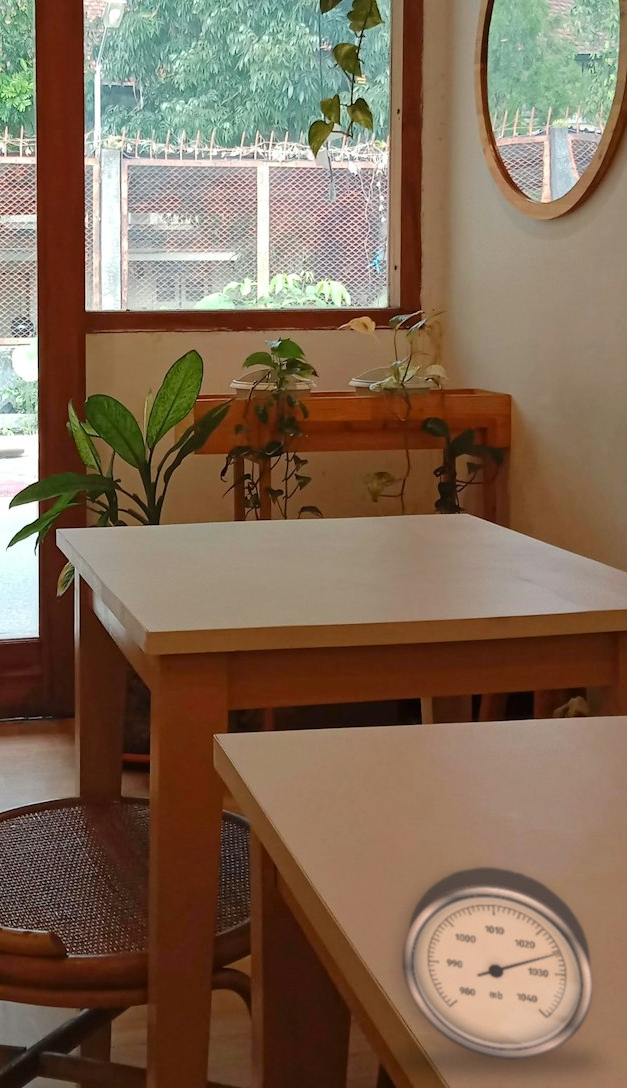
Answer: 1025mbar
